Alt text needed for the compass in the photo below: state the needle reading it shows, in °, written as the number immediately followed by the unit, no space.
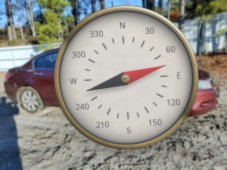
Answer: 75°
